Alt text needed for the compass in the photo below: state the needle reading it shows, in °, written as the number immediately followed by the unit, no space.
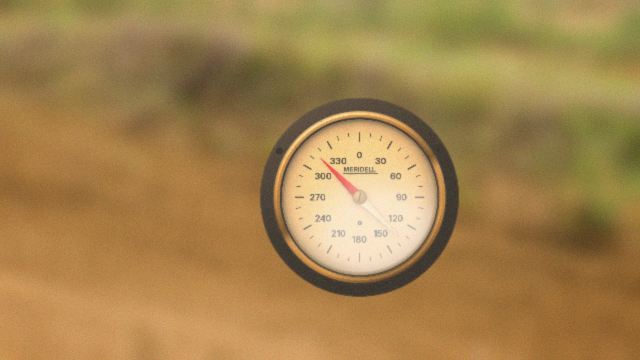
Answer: 315°
